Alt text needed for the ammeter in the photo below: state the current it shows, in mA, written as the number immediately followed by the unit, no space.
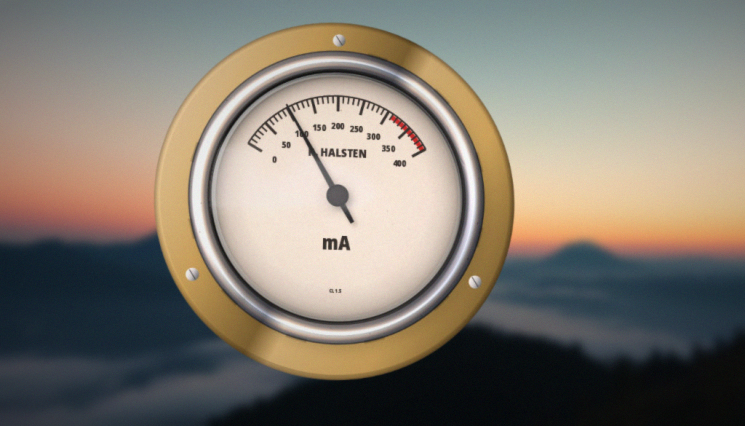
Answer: 100mA
